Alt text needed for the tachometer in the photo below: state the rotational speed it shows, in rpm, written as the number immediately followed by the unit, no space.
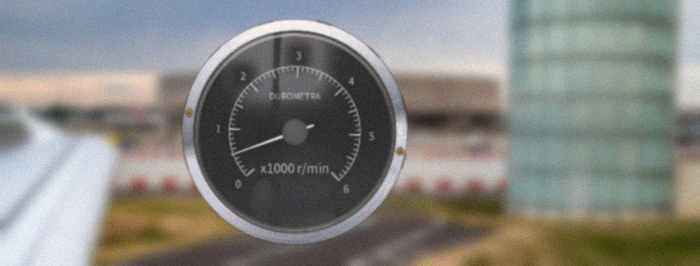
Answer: 500rpm
